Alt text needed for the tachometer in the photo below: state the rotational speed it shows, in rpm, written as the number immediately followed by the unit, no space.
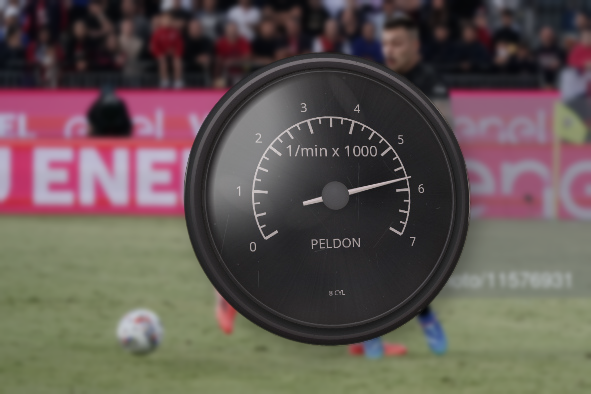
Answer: 5750rpm
